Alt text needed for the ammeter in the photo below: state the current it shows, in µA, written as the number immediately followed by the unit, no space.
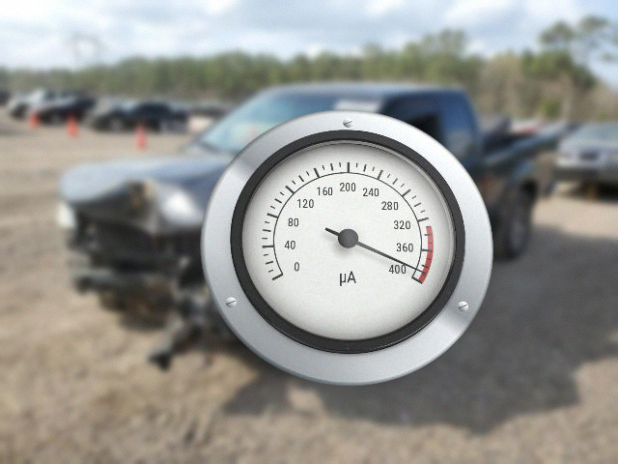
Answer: 390µA
